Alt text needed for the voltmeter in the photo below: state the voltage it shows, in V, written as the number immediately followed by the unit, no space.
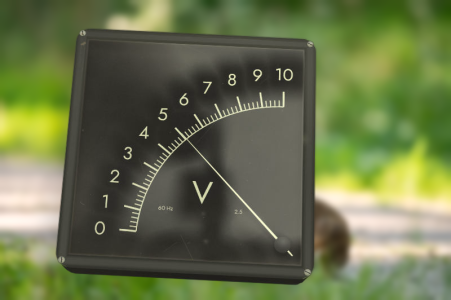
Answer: 5V
